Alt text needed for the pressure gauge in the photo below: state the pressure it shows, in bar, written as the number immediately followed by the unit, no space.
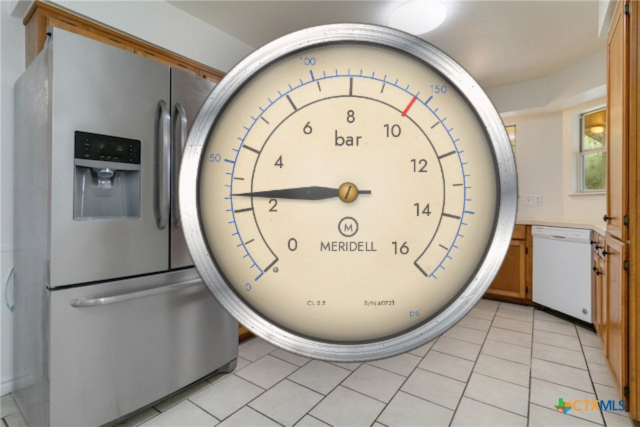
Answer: 2.5bar
